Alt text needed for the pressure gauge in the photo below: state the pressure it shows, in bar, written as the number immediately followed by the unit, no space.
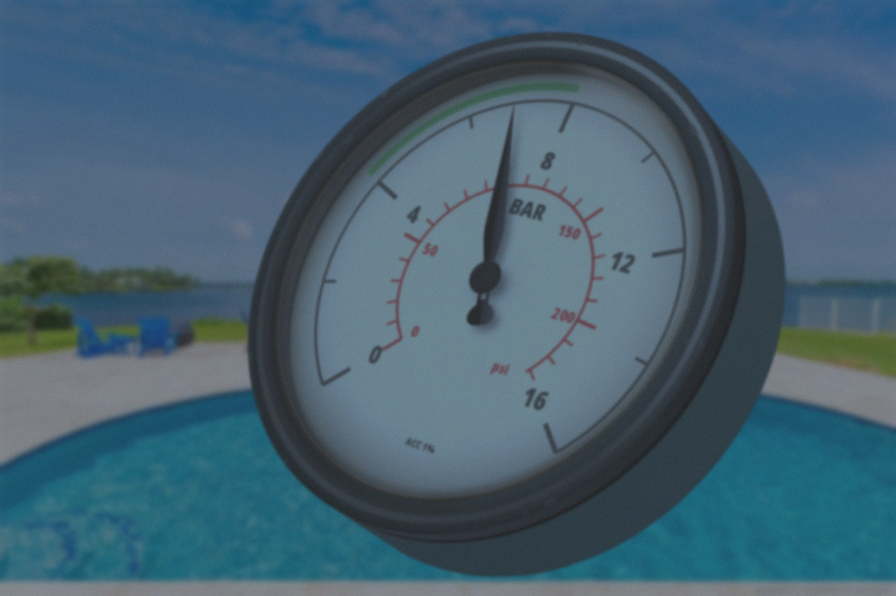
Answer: 7bar
